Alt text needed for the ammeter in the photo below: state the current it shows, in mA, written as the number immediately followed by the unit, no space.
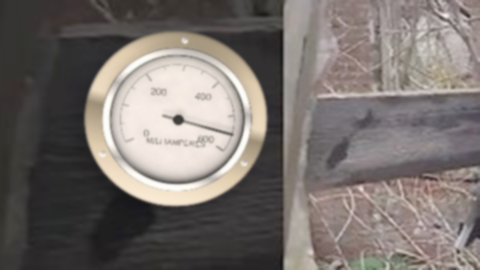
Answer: 550mA
